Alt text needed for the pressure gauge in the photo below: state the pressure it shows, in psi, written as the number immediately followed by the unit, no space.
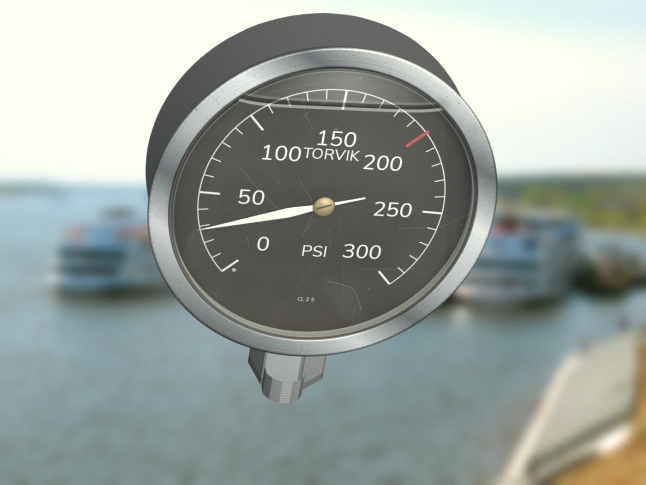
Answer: 30psi
